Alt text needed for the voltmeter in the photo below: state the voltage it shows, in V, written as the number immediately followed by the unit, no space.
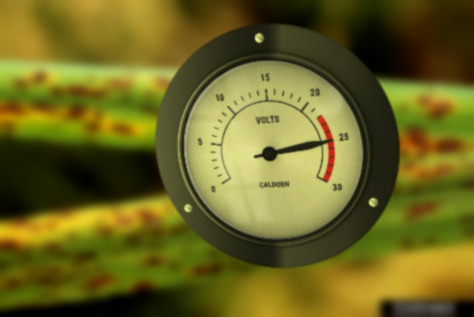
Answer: 25V
